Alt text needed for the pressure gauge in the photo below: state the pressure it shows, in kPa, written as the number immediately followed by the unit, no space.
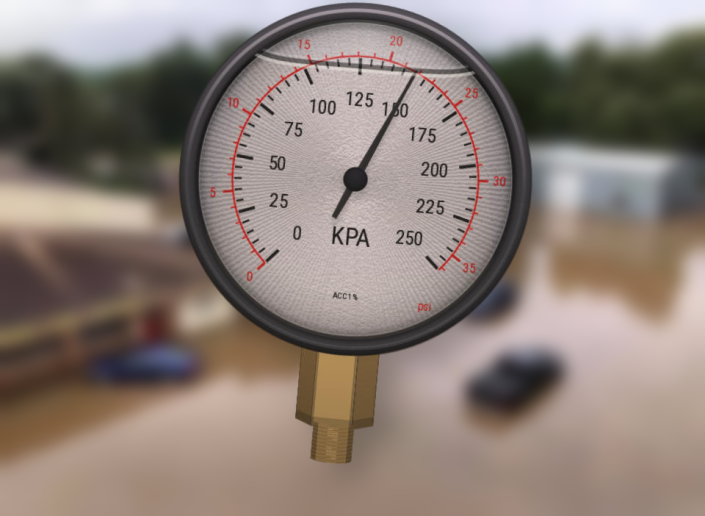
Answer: 150kPa
